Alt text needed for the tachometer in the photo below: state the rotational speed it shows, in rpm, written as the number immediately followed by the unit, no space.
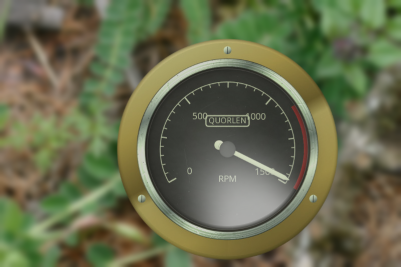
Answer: 1475rpm
